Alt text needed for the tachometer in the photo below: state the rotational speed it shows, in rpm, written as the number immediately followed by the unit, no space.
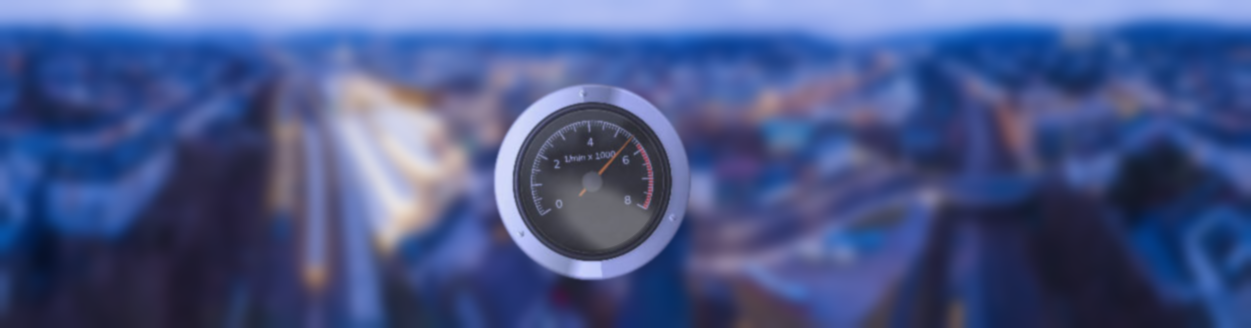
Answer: 5500rpm
